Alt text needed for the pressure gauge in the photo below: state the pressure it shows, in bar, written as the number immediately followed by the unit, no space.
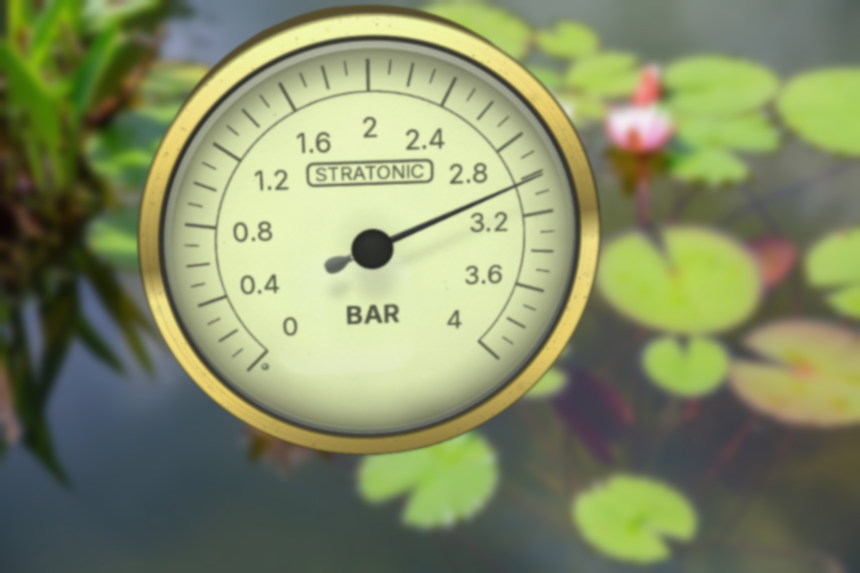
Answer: 3bar
